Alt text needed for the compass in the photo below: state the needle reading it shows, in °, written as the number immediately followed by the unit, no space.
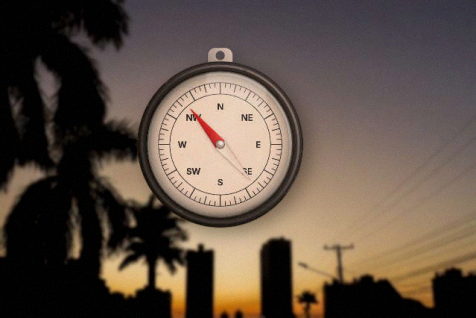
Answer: 320°
